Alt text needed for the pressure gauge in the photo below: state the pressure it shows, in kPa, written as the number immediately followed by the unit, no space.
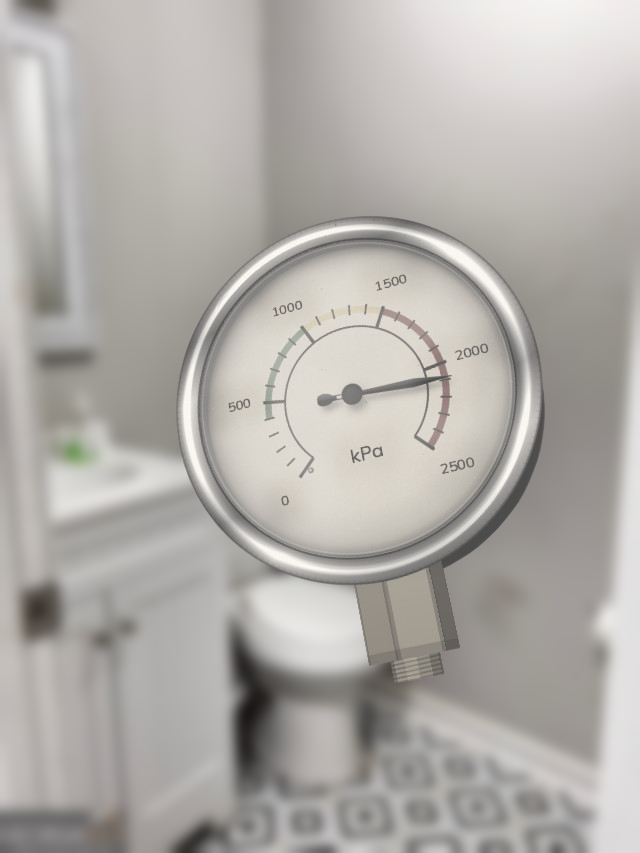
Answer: 2100kPa
